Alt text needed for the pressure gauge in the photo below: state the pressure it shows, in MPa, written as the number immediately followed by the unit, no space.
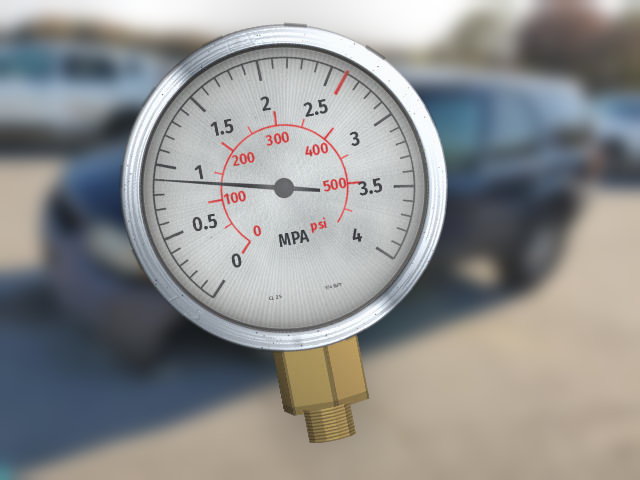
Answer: 0.9MPa
